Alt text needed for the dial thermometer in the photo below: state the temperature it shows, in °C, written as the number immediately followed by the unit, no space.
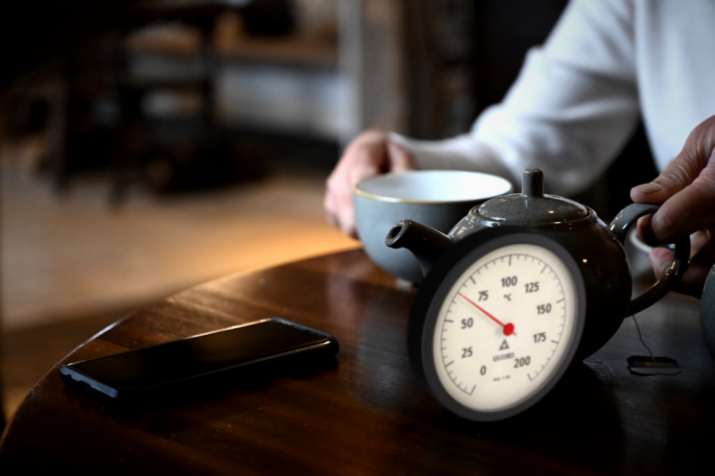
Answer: 65°C
